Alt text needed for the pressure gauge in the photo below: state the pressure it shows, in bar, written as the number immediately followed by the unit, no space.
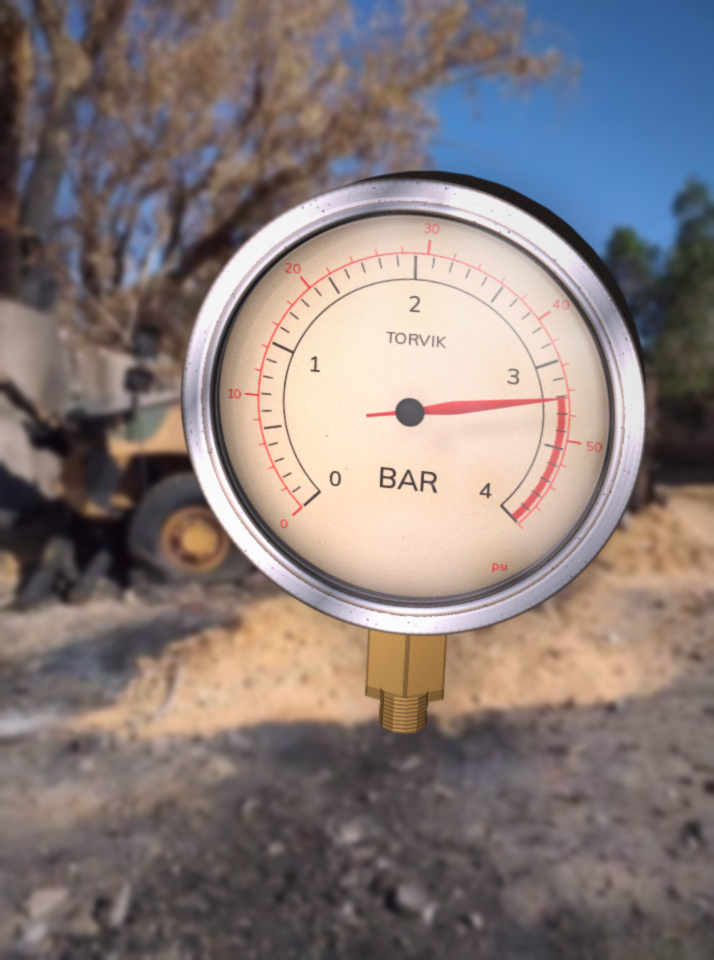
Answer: 3.2bar
